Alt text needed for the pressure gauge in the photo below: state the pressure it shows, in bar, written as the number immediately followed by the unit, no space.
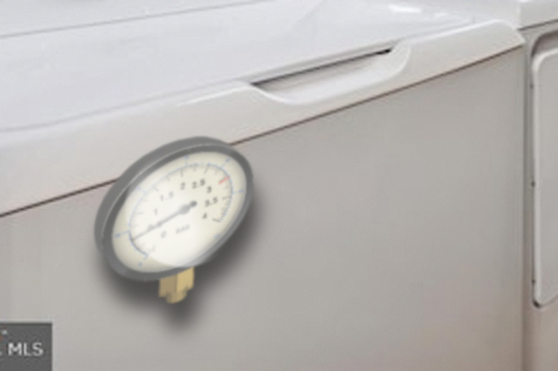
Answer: 0.5bar
